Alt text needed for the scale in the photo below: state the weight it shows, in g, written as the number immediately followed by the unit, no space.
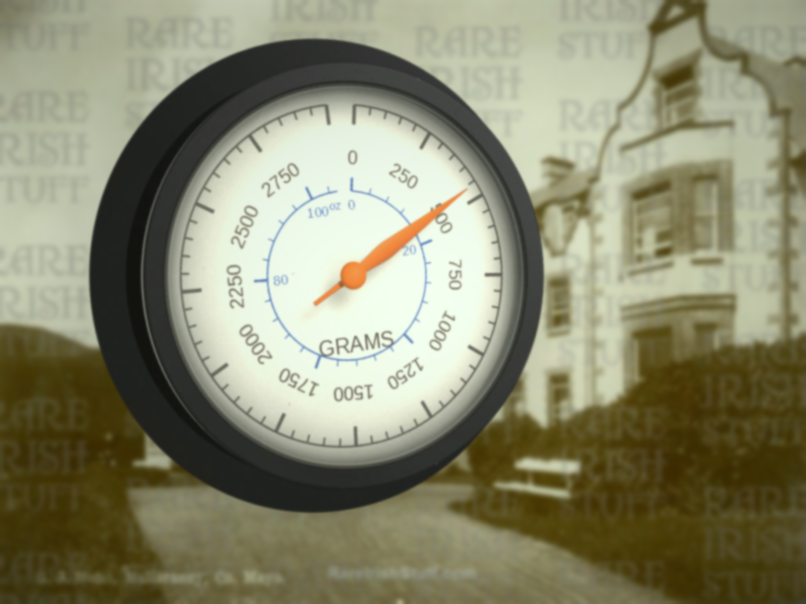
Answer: 450g
